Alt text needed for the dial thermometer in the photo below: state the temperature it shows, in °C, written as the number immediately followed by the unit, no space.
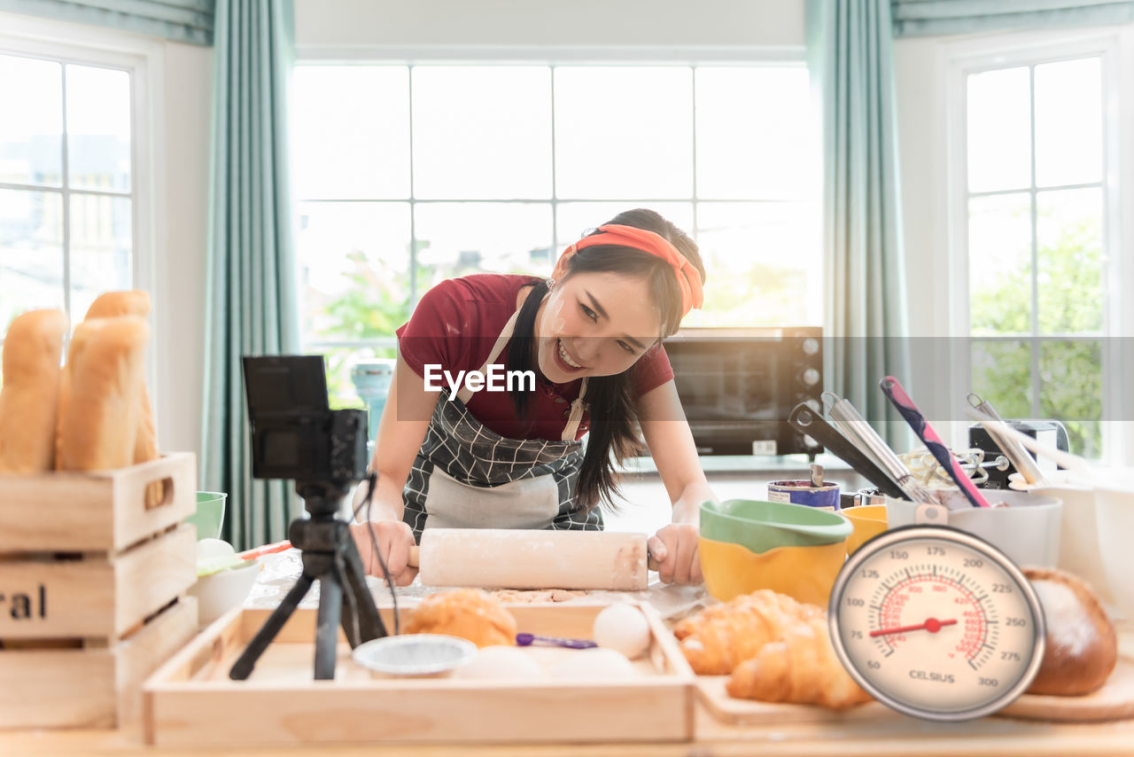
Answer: 75°C
